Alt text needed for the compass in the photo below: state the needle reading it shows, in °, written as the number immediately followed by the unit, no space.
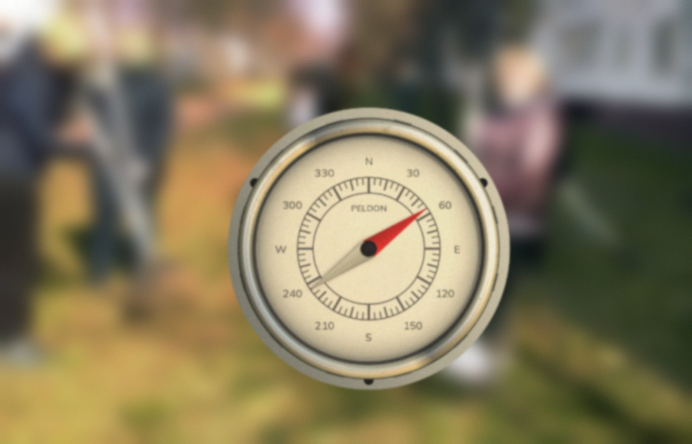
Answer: 55°
